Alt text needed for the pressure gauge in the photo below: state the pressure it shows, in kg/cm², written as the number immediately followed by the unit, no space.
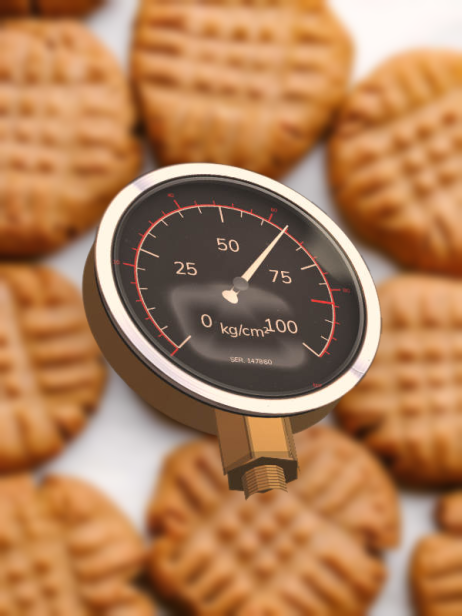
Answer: 65kg/cm²
